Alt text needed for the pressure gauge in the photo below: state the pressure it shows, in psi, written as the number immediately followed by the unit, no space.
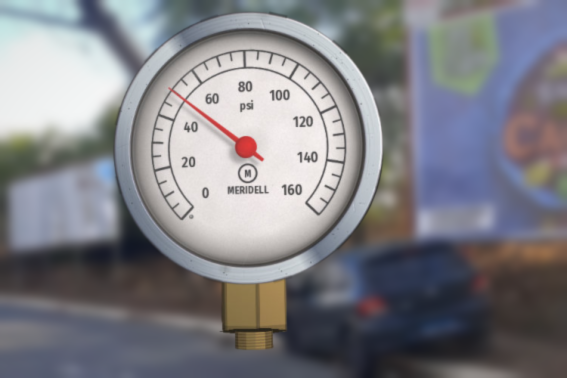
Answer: 50psi
